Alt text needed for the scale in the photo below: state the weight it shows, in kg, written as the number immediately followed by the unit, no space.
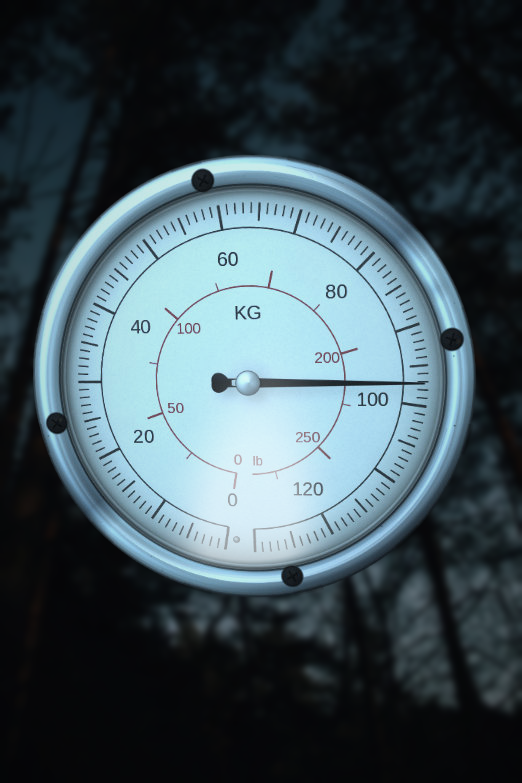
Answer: 97kg
